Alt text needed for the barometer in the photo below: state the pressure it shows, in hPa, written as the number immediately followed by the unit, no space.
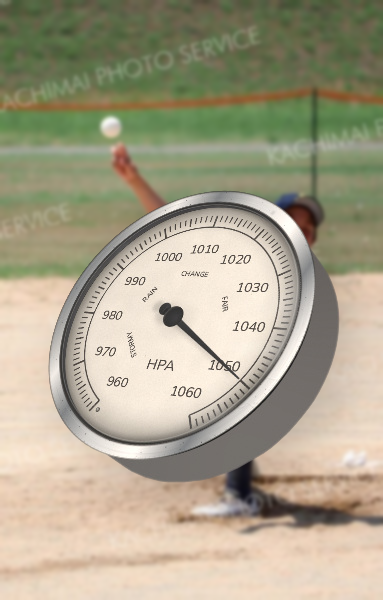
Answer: 1050hPa
